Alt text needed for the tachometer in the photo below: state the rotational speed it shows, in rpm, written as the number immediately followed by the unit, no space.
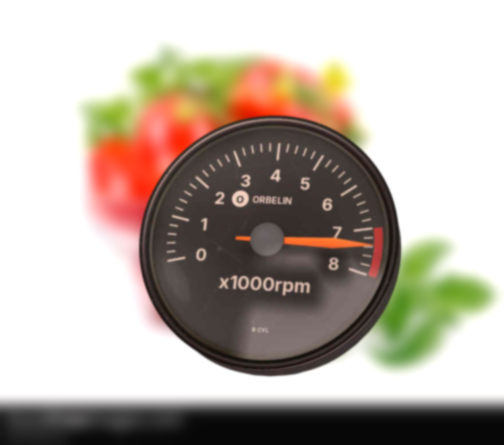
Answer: 7400rpm
